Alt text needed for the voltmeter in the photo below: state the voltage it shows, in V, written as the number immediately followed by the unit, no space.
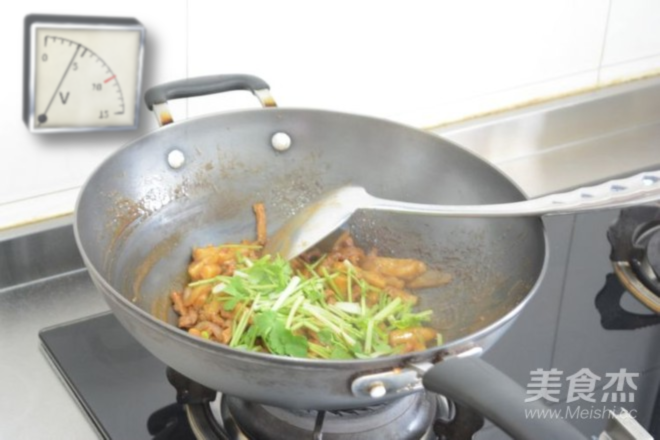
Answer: 4V
